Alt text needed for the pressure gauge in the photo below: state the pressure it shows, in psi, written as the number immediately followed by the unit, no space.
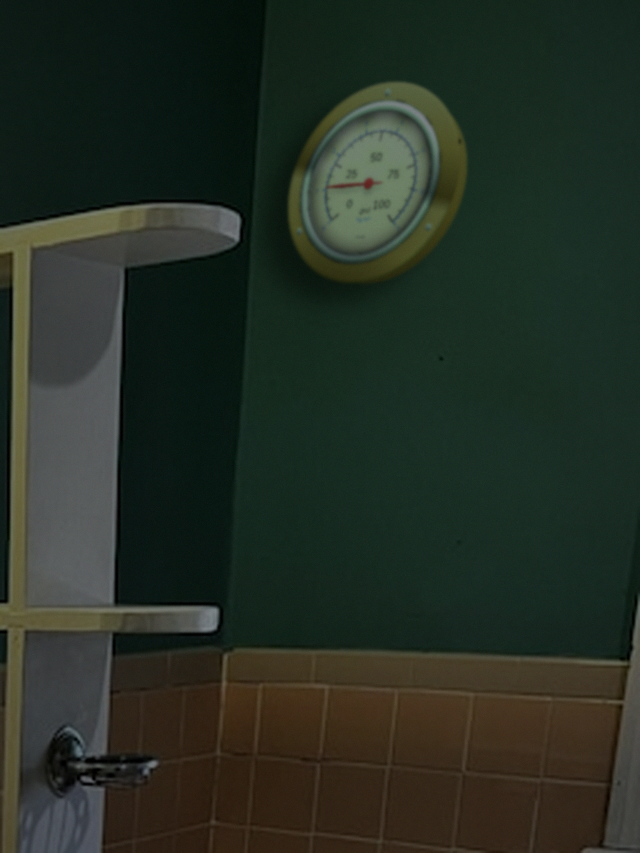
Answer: 15psi
